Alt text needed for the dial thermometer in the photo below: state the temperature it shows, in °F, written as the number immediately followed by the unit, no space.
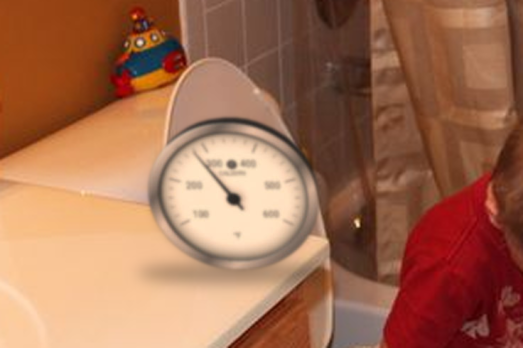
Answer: 280°F
